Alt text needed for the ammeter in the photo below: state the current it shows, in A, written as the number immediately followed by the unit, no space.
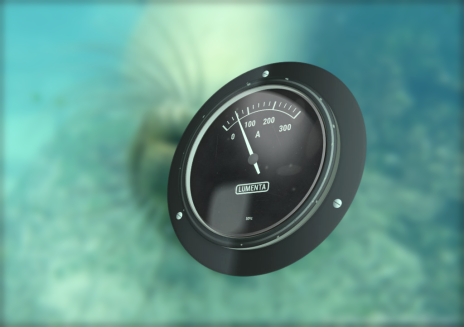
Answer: 60A
